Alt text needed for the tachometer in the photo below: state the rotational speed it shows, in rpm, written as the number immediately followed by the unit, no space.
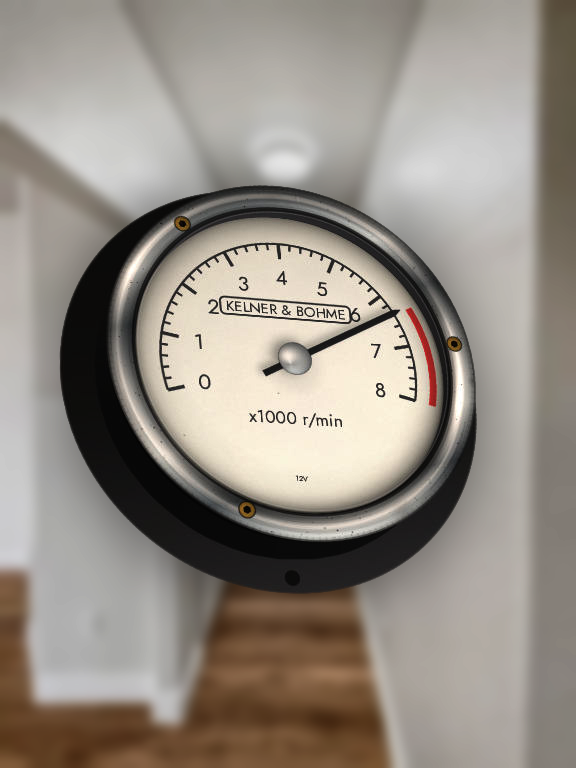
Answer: 6400rpm
